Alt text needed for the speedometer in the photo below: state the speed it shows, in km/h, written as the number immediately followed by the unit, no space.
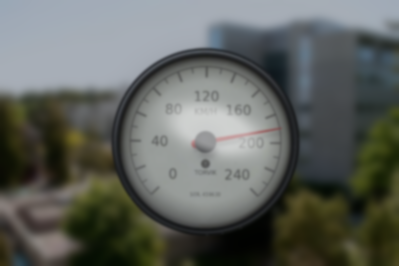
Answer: 190km/h
